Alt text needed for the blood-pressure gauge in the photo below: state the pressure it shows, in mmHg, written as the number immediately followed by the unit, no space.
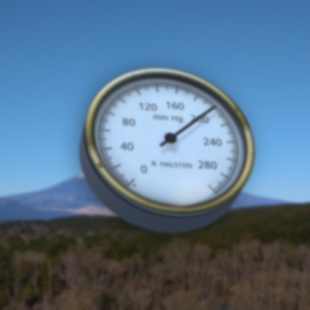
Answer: 200mmHg
